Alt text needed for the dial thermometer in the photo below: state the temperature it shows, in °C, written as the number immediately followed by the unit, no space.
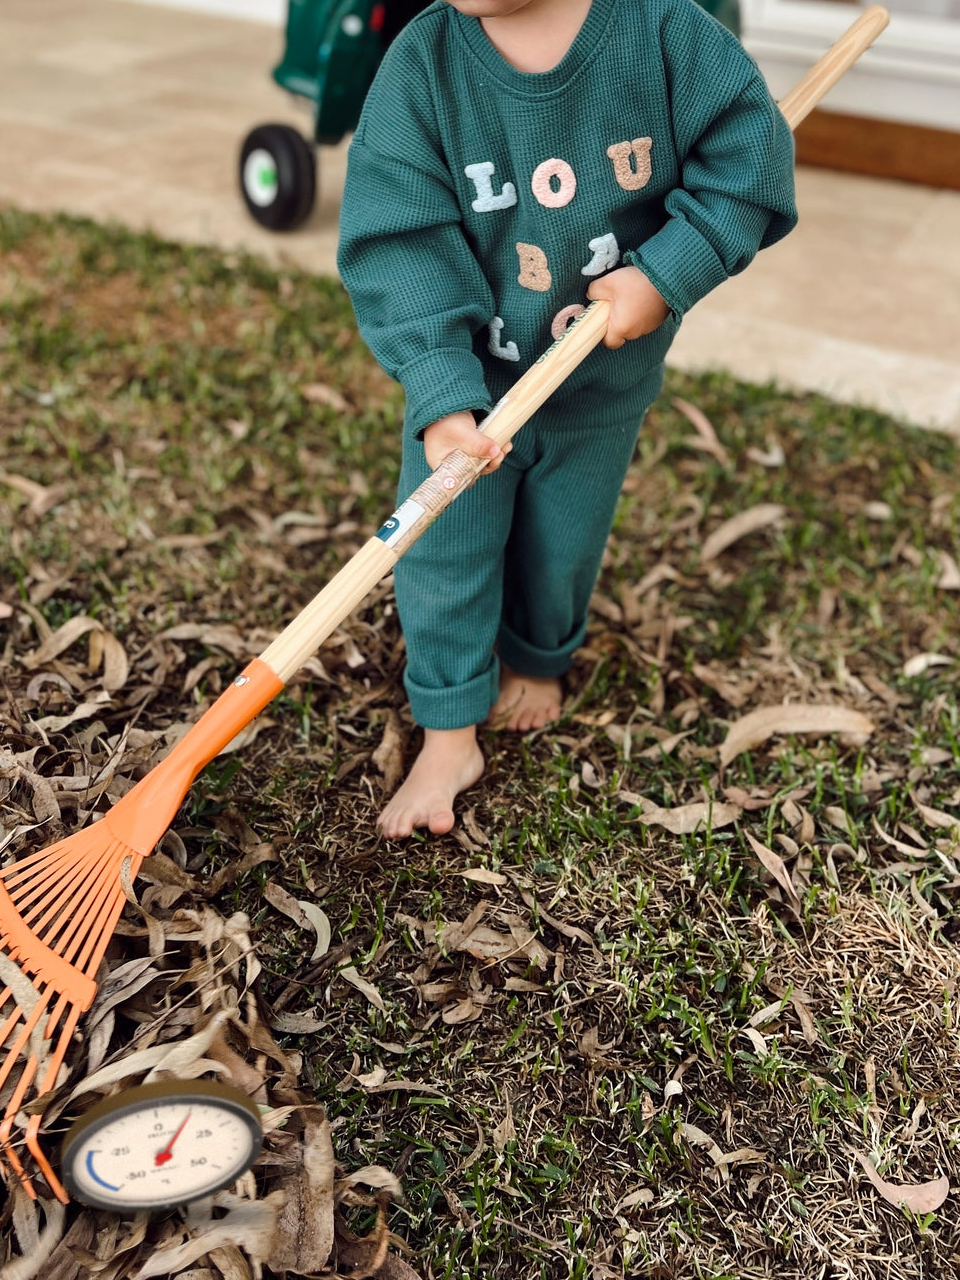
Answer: 10°C
